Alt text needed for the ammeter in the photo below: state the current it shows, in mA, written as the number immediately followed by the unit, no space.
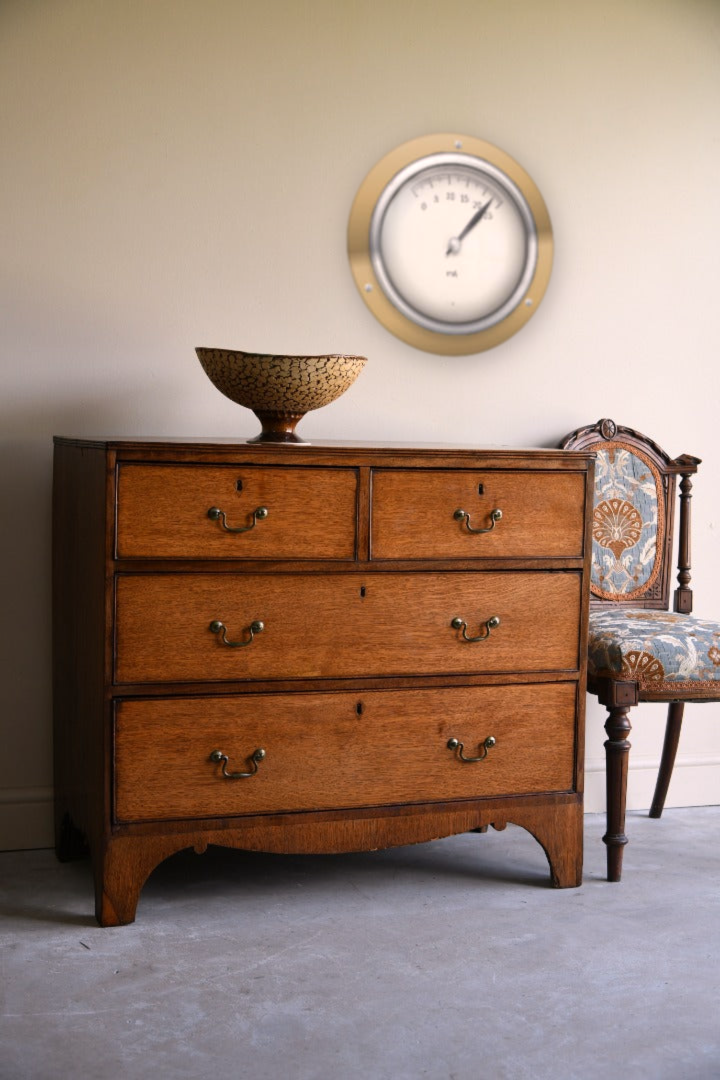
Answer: 22.5mA
